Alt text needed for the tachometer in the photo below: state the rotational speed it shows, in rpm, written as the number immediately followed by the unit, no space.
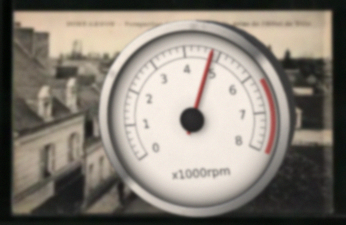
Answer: 4800rpm
